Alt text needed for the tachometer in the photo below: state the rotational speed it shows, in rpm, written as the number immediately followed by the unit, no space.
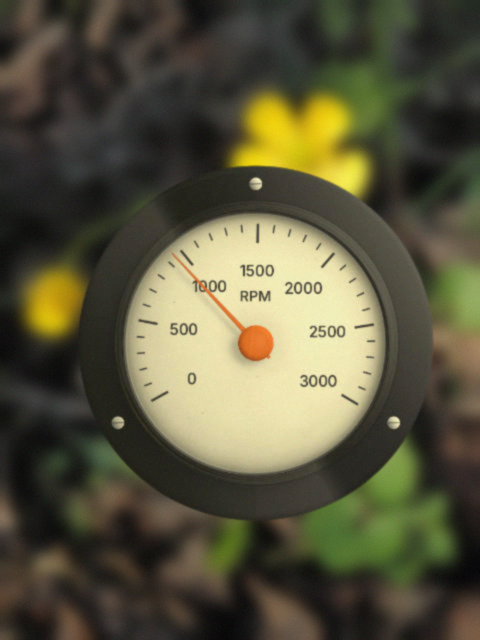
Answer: 950rpm
